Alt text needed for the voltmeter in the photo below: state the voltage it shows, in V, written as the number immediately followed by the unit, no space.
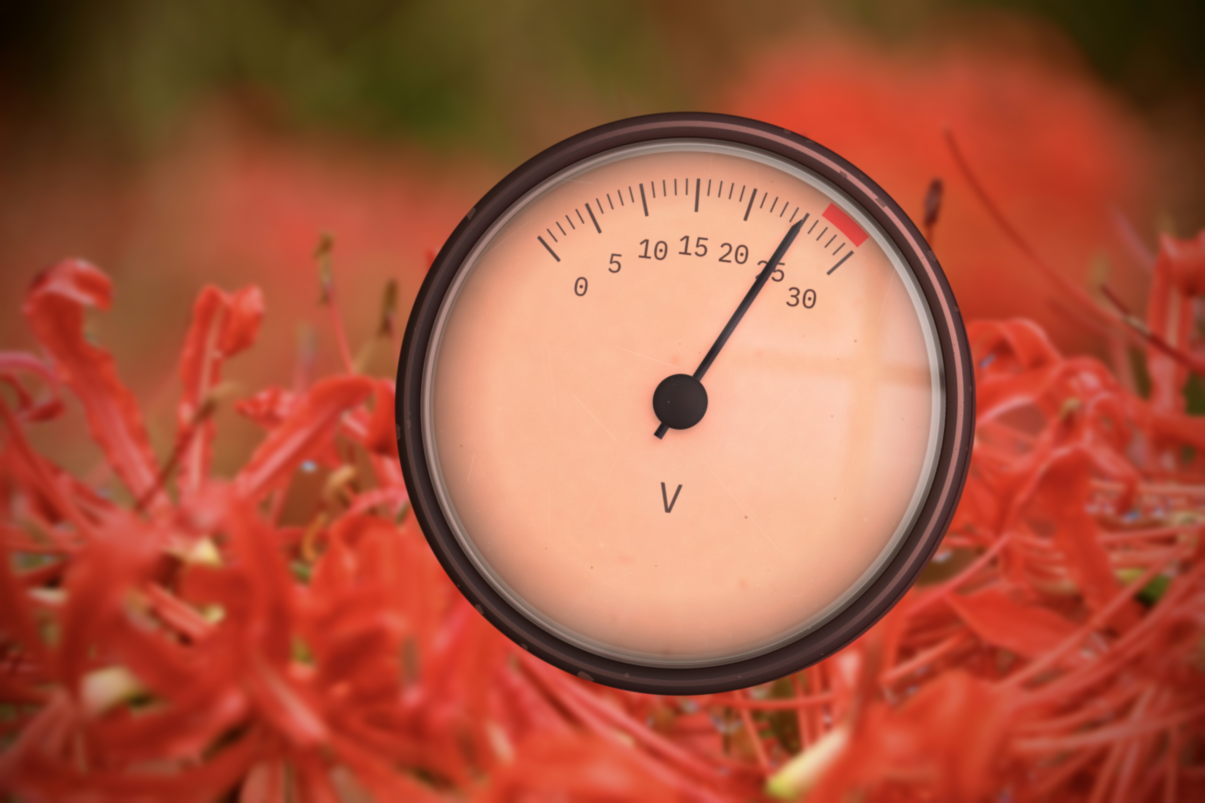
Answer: 25V
